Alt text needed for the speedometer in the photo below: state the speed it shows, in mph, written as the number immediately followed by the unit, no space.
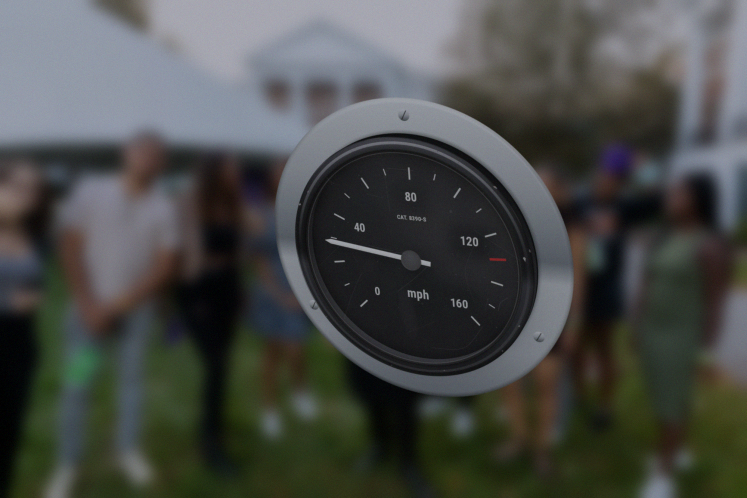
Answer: 30mph
